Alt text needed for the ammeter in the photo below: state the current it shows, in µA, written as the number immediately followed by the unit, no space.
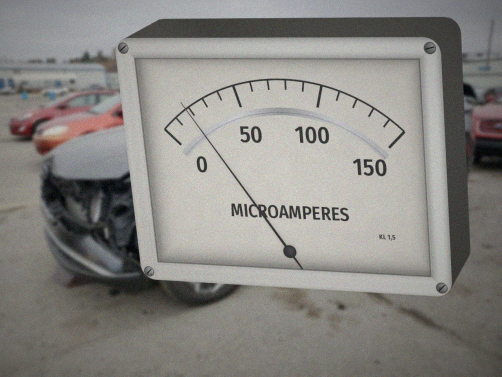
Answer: 20µA
